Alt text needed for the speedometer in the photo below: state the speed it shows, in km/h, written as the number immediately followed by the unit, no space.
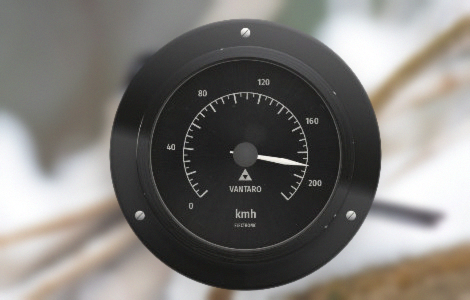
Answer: 190km/h
